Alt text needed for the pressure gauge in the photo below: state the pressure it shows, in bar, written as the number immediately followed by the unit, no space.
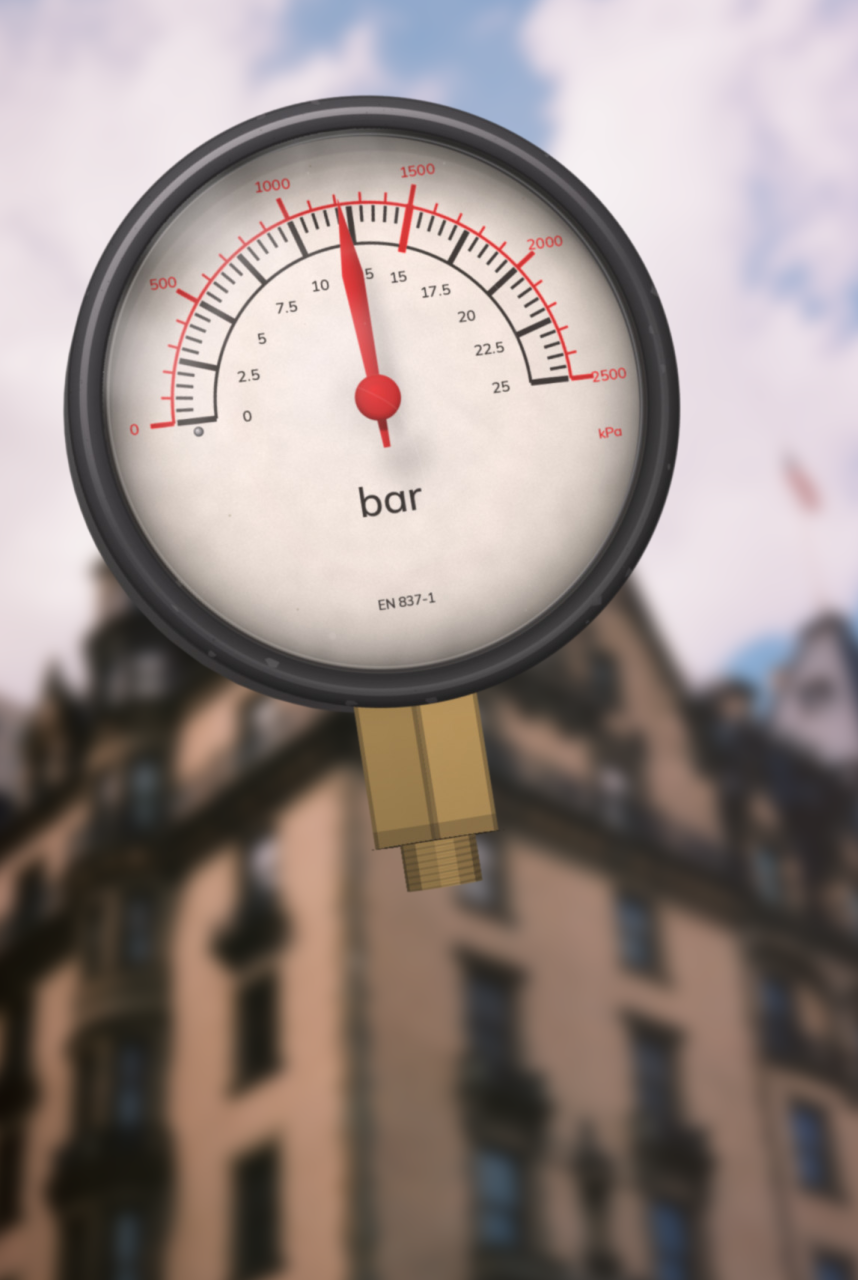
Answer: 12bar
